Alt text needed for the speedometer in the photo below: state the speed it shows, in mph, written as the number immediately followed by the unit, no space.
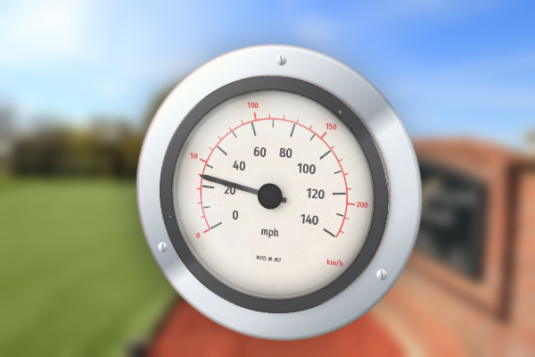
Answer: 25mph
